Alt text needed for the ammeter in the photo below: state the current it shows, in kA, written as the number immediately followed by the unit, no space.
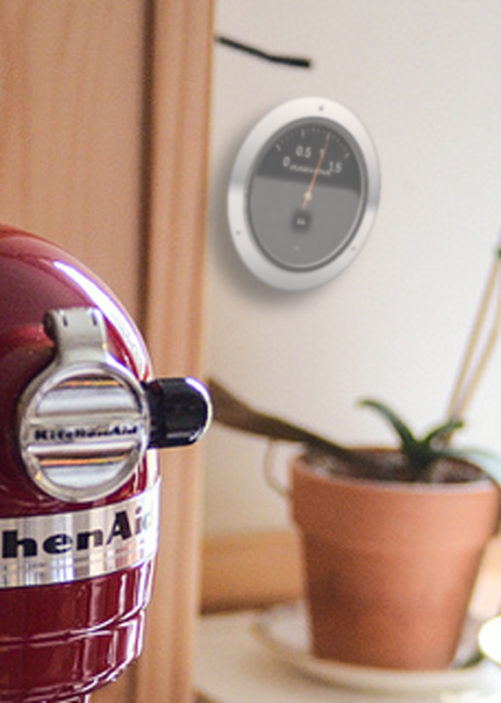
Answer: 1kA
